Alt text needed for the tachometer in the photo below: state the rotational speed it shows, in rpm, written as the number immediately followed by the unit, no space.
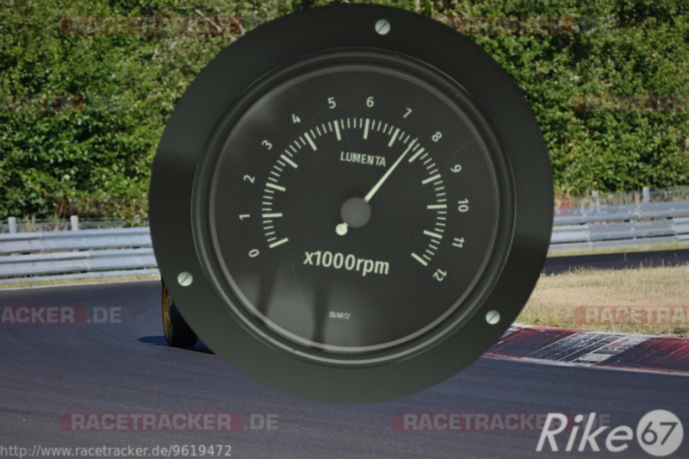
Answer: 7600rpm
